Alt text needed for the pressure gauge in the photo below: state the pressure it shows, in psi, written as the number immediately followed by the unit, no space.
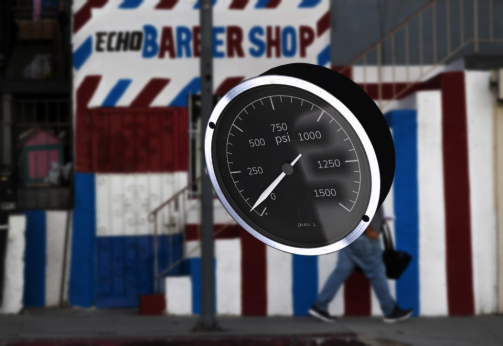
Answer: 50psi
